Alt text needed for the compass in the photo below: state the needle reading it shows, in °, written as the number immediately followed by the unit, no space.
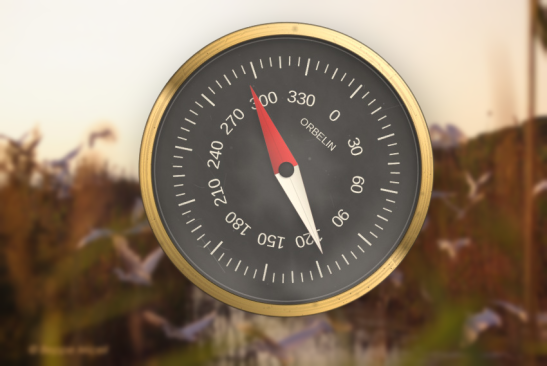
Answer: 295°
